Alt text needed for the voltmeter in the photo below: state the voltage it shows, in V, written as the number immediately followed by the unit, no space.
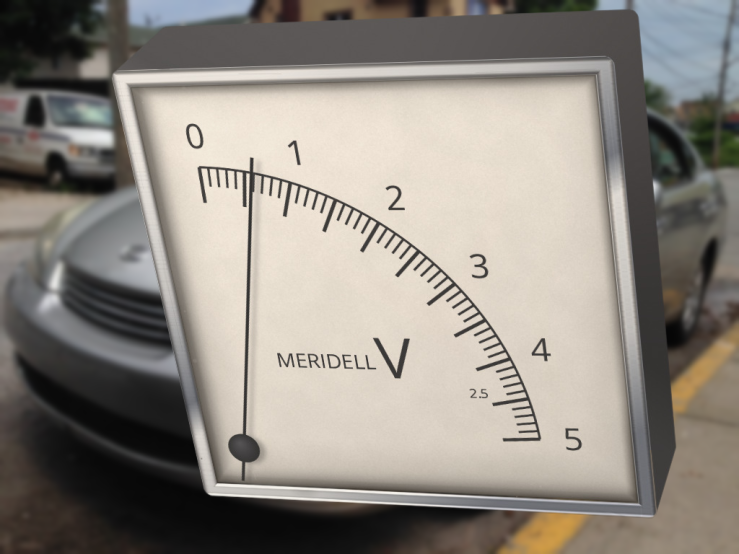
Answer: 0.6V
